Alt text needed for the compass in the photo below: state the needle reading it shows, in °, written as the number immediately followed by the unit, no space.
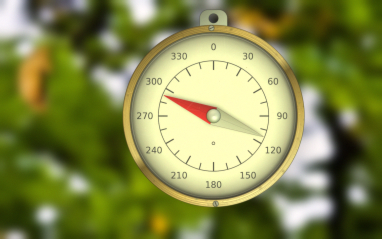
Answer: 292.5°
